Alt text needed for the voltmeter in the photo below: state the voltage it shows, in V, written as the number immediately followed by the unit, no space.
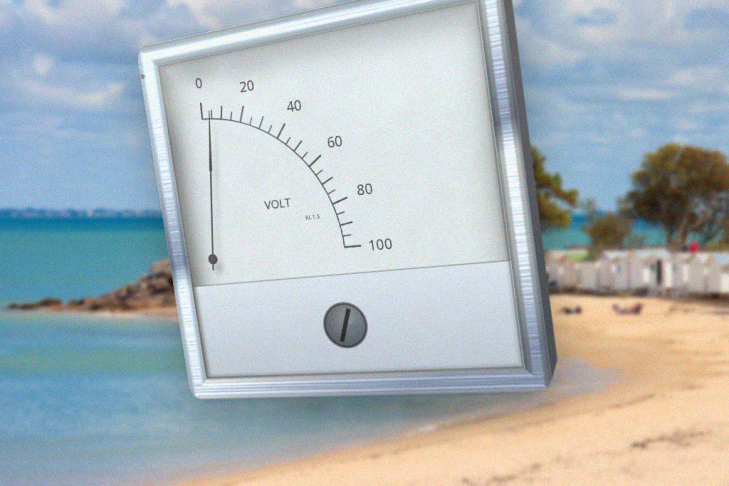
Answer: 5V
